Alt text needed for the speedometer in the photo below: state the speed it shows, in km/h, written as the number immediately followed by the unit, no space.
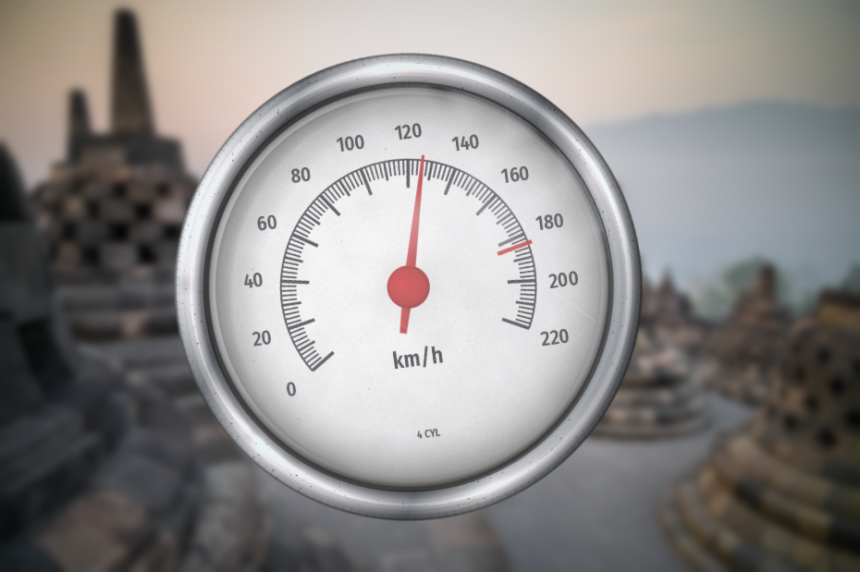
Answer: 126km/h
